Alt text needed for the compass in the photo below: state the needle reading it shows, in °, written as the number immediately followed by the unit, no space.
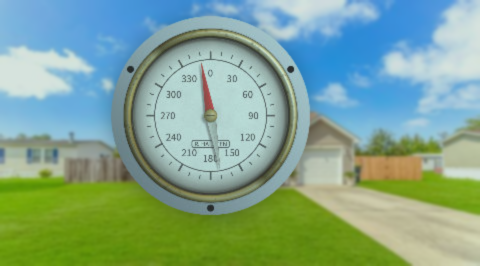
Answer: 350°
